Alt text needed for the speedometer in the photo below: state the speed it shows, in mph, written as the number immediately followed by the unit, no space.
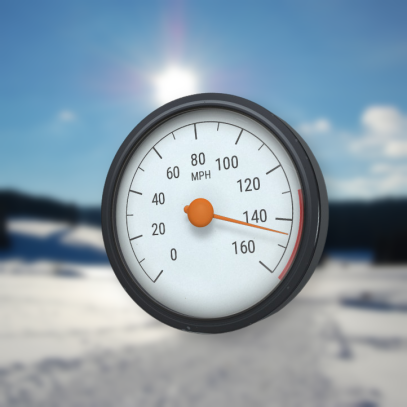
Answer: 145mph
